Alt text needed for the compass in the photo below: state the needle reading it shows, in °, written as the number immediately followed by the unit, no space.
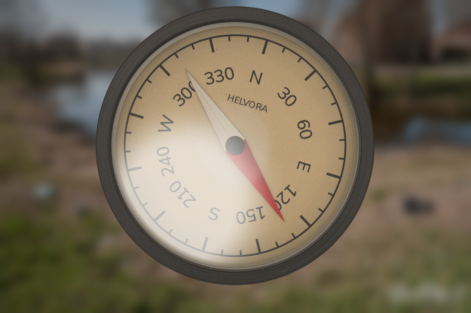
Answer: 130°
